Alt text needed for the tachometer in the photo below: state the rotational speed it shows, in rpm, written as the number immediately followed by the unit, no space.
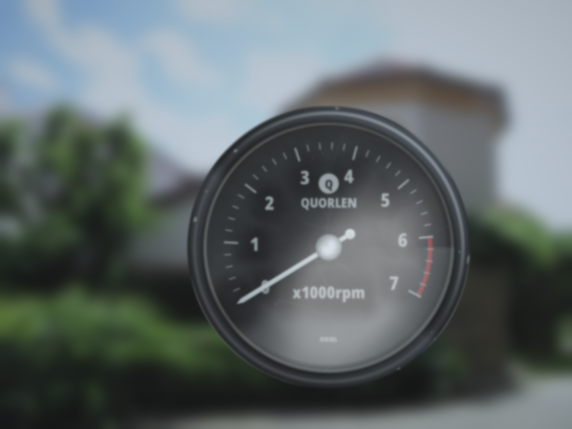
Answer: 0rpm
